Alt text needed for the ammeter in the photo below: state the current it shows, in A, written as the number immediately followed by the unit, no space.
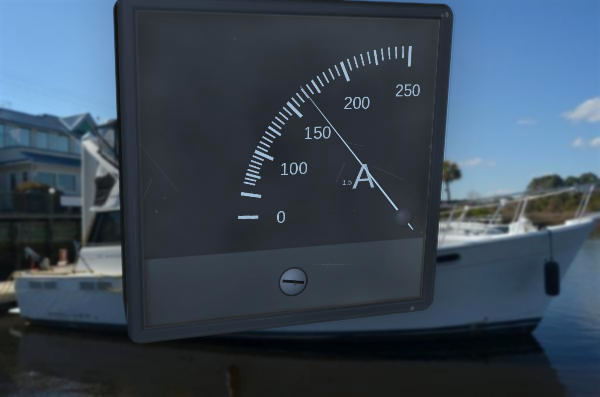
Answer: 165A
